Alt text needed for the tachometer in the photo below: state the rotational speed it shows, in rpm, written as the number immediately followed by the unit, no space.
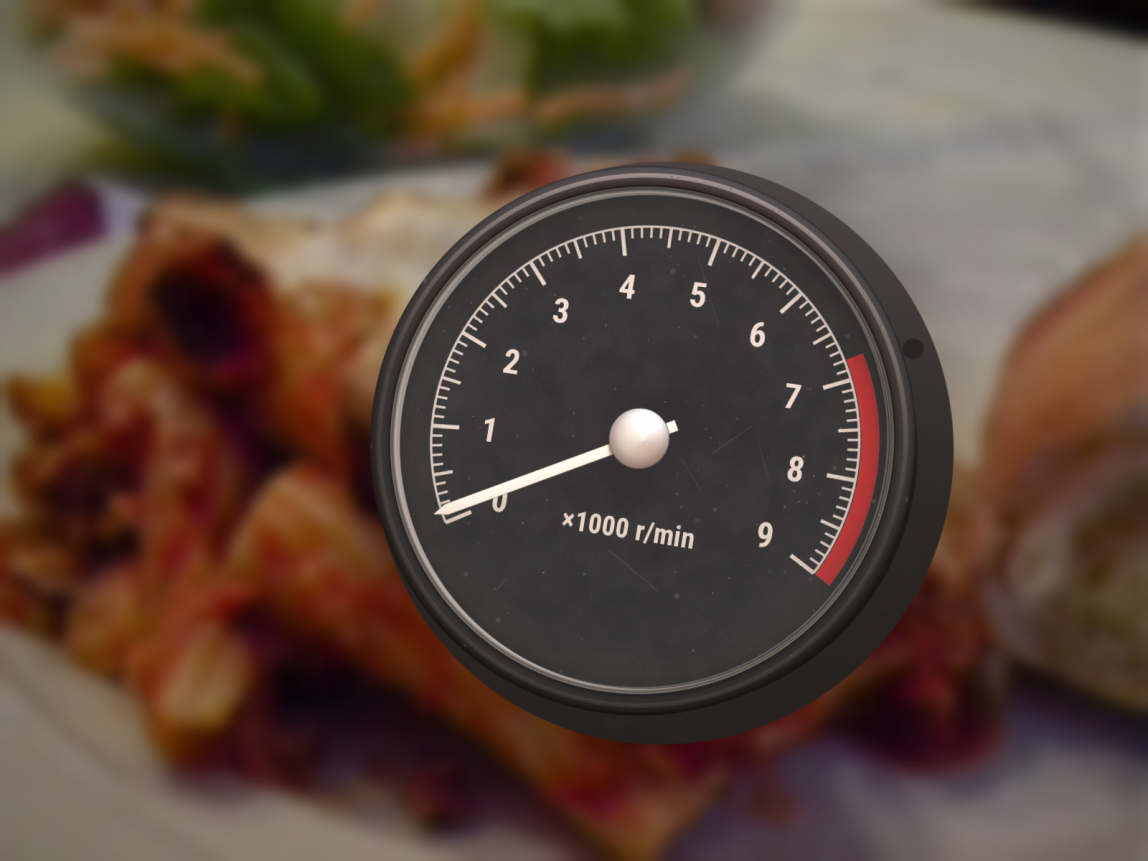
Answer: 100rpm
